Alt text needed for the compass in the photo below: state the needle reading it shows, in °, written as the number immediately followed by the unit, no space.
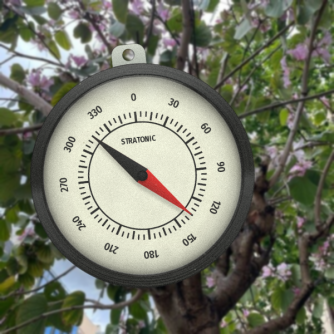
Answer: 135°
